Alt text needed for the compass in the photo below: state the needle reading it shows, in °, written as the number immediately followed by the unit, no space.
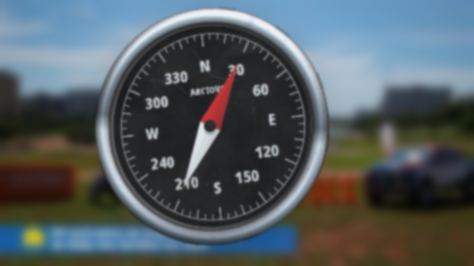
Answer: 30°
